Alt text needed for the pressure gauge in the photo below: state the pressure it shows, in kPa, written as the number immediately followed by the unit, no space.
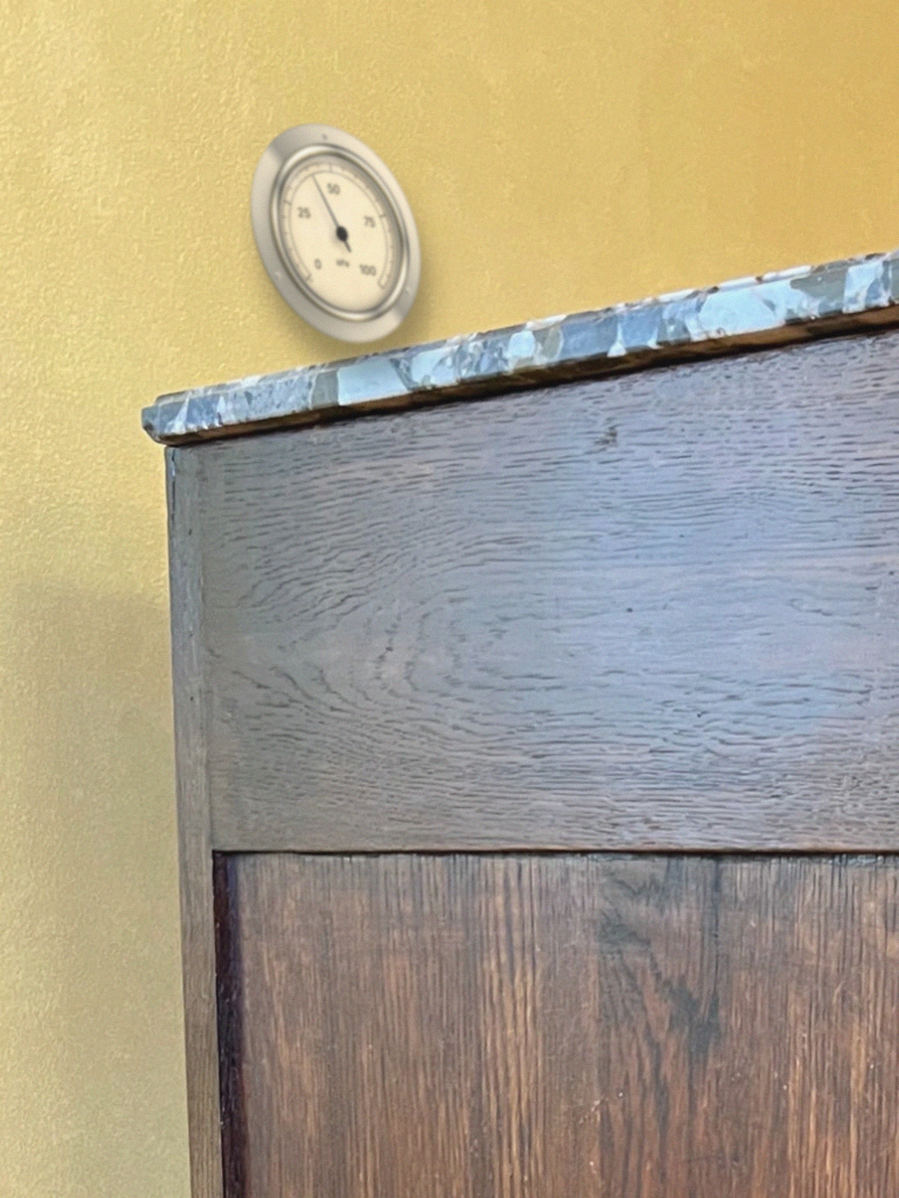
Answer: 40kPa
